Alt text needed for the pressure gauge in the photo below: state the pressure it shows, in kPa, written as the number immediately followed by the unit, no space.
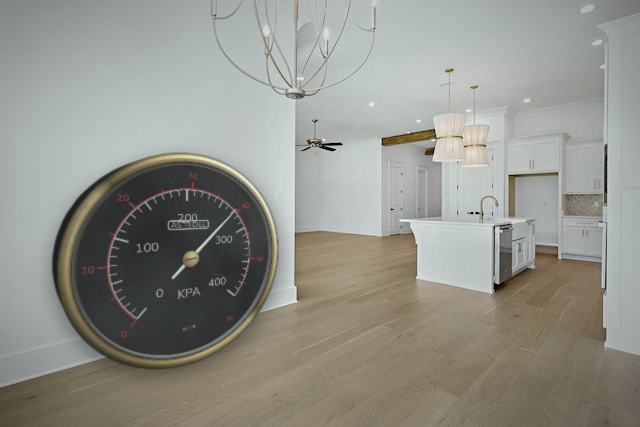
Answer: 270kPa
